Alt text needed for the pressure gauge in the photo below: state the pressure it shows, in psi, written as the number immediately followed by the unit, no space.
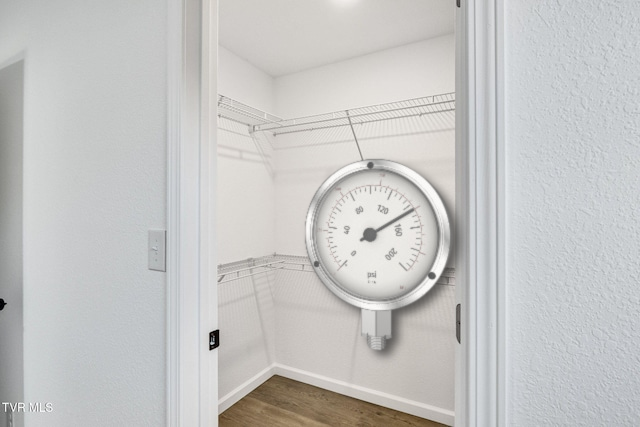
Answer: 145psi
